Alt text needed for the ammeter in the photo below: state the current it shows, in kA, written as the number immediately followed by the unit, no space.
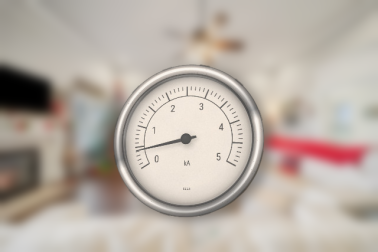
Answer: 0.4kA
